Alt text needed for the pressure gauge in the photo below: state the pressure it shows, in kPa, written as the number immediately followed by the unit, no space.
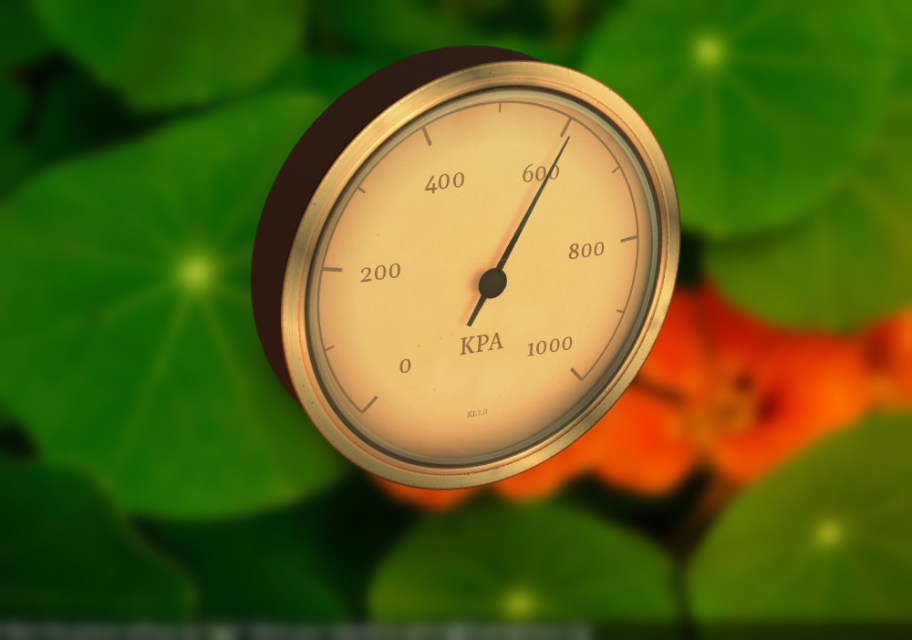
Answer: 600kPa
